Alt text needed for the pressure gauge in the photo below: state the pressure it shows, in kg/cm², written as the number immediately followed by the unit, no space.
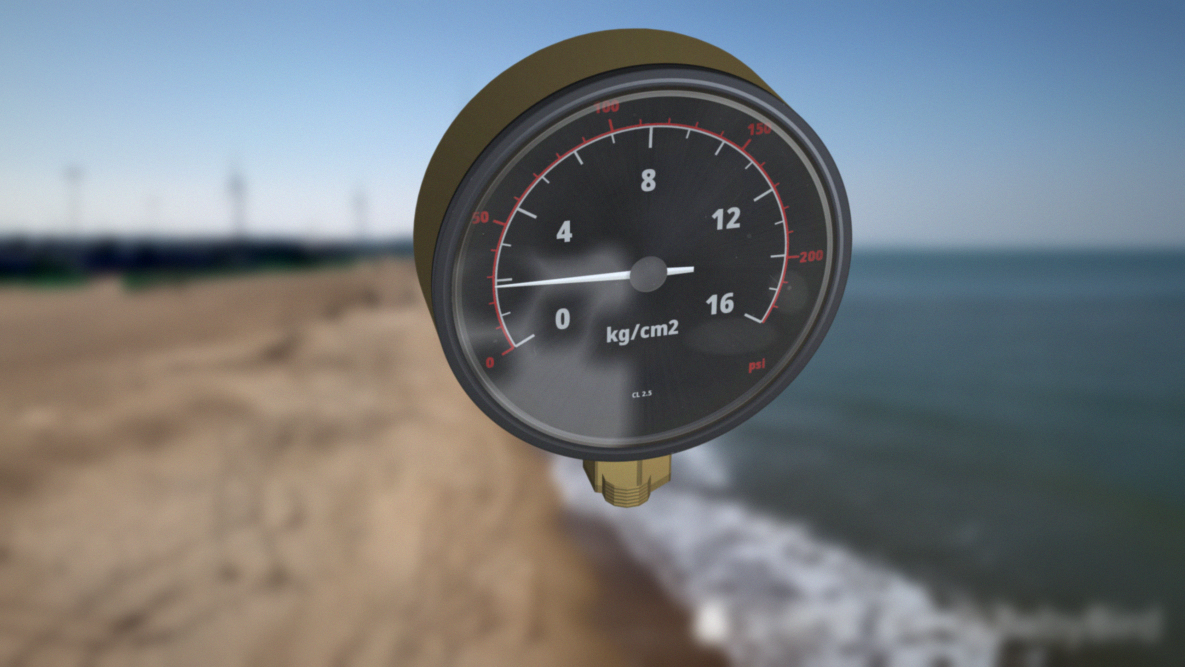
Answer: 2kg/cm²
